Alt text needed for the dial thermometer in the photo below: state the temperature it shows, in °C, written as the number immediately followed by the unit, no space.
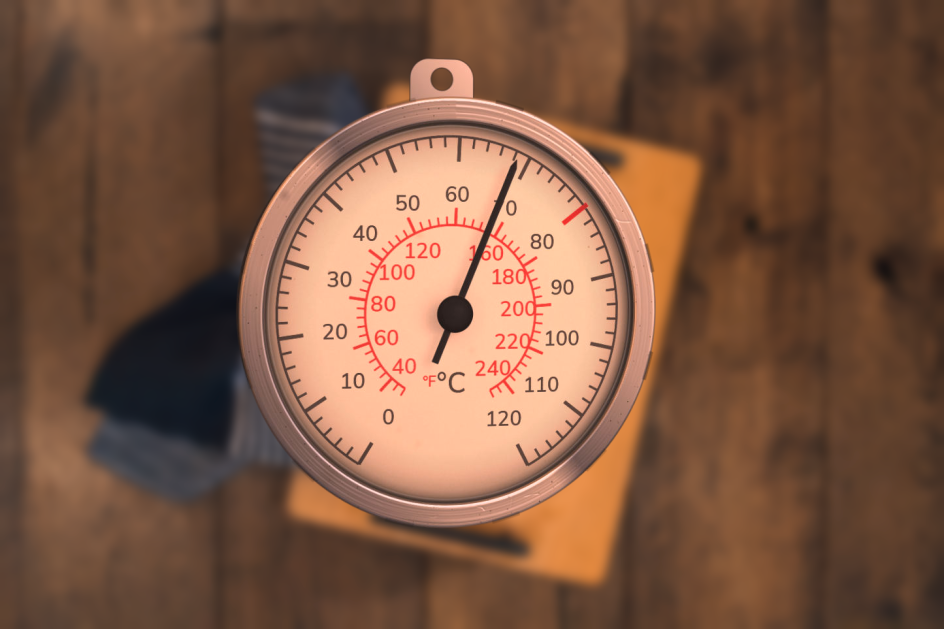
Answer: 68°C
